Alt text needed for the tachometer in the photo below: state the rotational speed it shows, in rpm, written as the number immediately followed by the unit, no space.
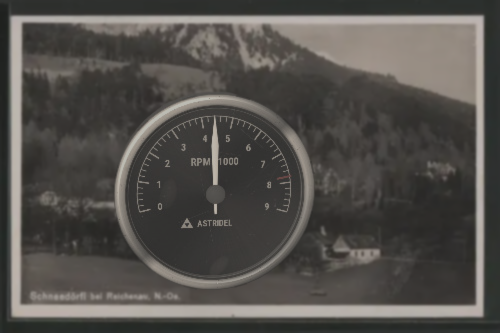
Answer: 4400rpm
